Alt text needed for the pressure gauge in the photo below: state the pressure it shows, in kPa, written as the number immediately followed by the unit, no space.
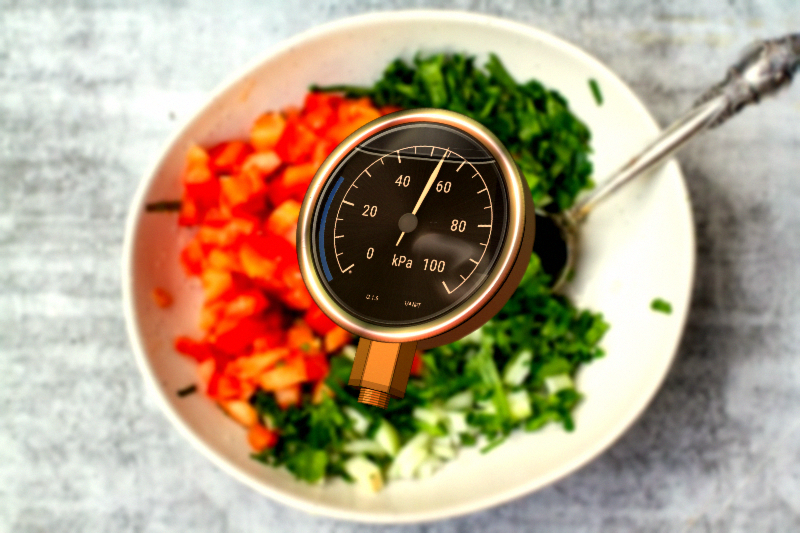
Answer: 55kPa
